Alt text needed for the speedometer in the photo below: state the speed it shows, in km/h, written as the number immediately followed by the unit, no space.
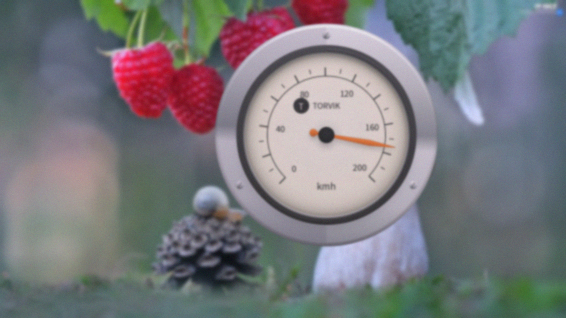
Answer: 175km/h
